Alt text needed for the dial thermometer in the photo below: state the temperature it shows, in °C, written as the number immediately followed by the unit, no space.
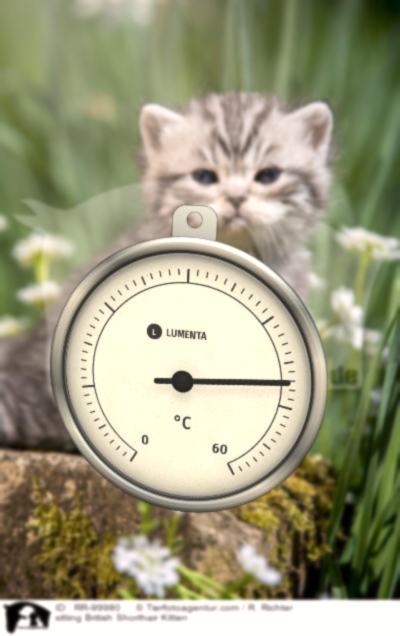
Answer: 47°C
